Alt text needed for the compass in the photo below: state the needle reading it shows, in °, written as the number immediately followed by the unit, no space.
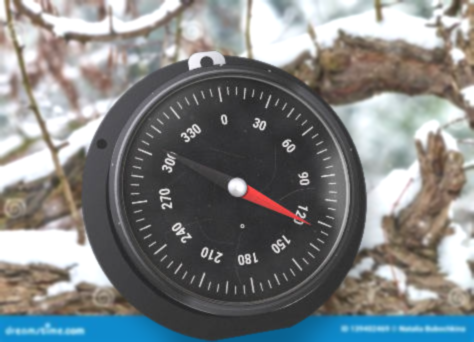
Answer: 125°
